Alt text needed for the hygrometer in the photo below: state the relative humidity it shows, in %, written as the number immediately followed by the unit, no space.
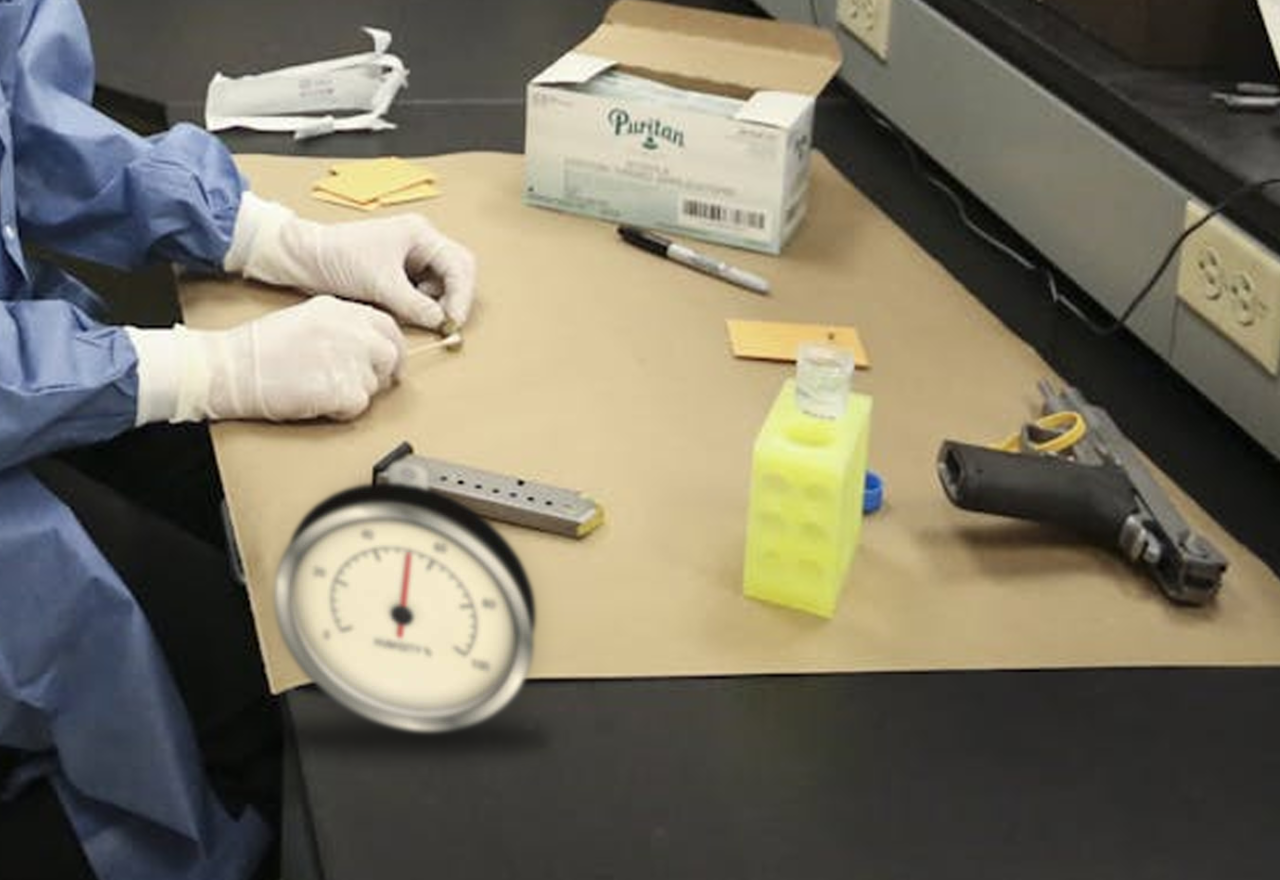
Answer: 52%
